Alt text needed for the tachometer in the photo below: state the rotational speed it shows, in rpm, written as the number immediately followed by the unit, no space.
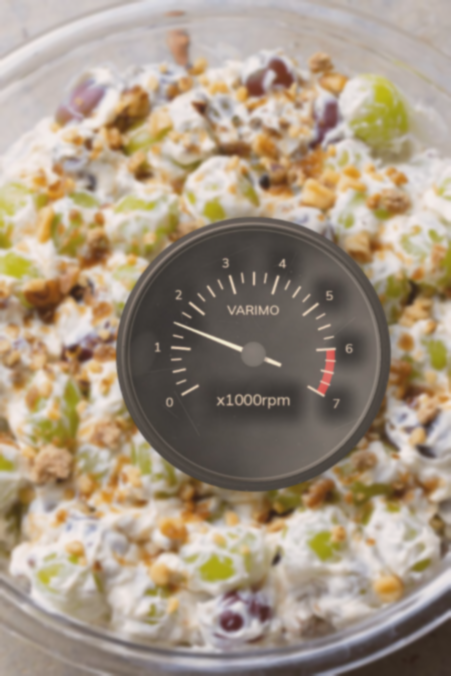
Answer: 1500rpm
